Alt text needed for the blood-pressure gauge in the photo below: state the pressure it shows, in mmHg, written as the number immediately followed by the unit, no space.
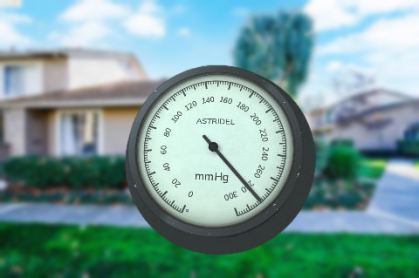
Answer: 280mmHg
